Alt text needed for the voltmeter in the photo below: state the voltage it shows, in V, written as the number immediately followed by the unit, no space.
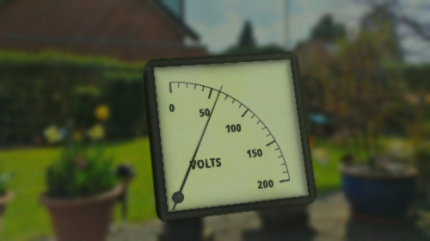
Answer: 60V
